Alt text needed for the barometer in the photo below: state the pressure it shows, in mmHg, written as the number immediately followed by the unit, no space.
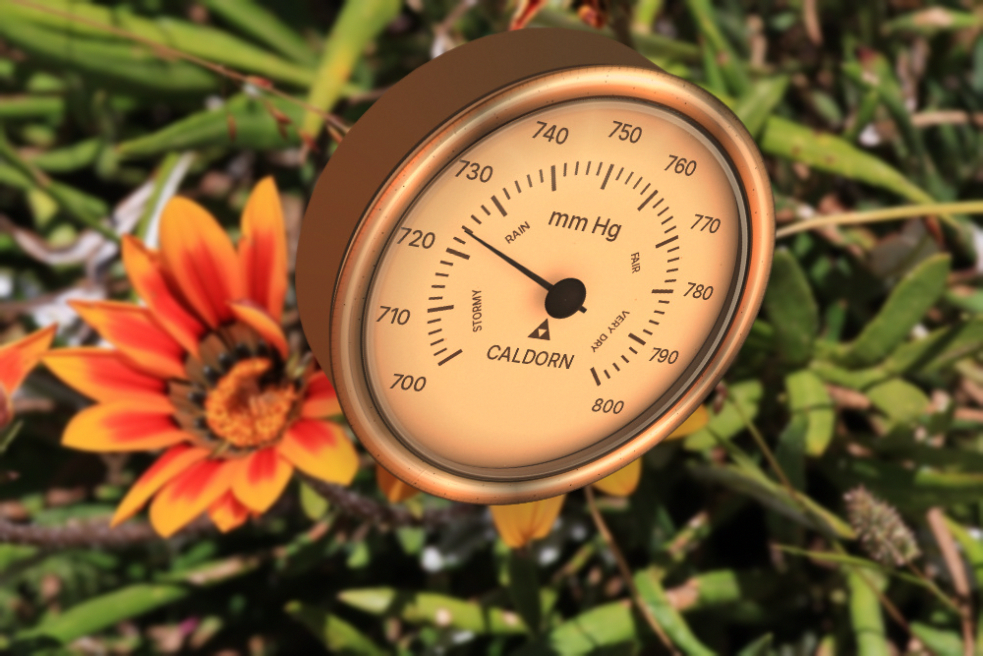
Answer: 724mmHg
